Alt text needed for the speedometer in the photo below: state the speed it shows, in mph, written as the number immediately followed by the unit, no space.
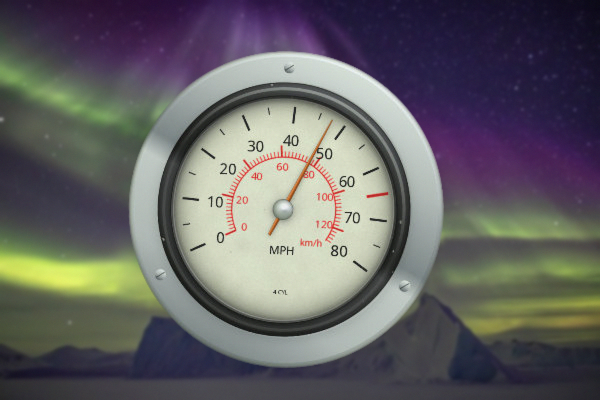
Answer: 47.5mph
